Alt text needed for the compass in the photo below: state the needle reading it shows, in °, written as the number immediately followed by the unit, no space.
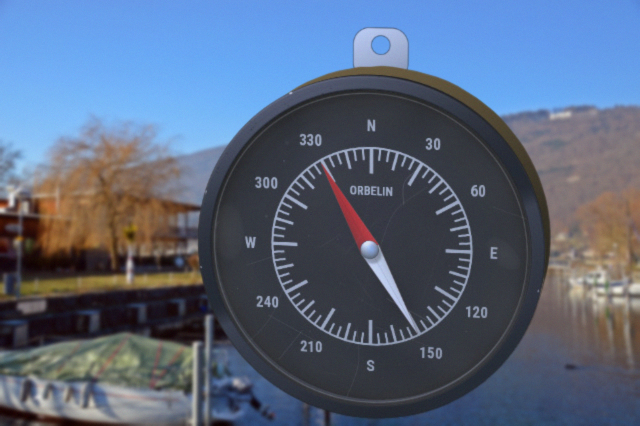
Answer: 330°
